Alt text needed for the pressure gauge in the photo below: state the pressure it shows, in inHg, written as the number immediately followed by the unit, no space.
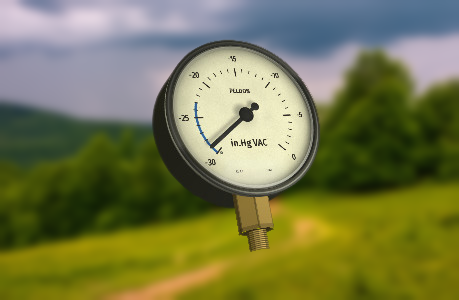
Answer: -29inHg
